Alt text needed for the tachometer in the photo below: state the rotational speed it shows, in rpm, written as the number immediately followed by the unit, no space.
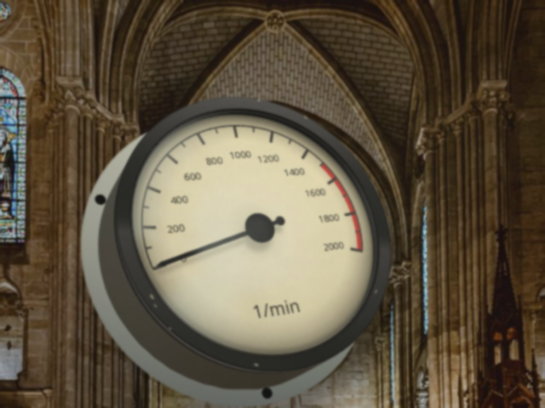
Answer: 0rpm
